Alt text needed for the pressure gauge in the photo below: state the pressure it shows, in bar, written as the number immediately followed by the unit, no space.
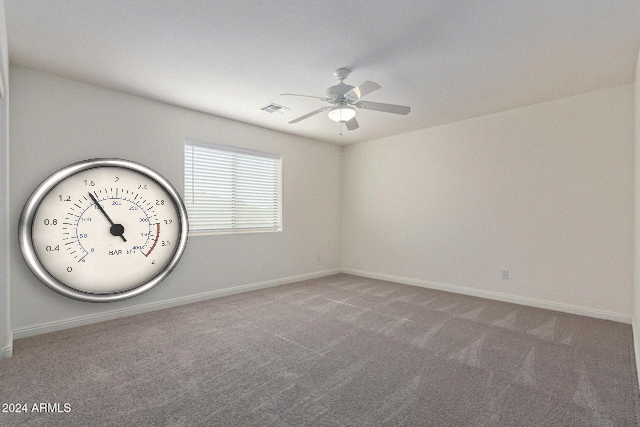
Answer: 1.5bar
